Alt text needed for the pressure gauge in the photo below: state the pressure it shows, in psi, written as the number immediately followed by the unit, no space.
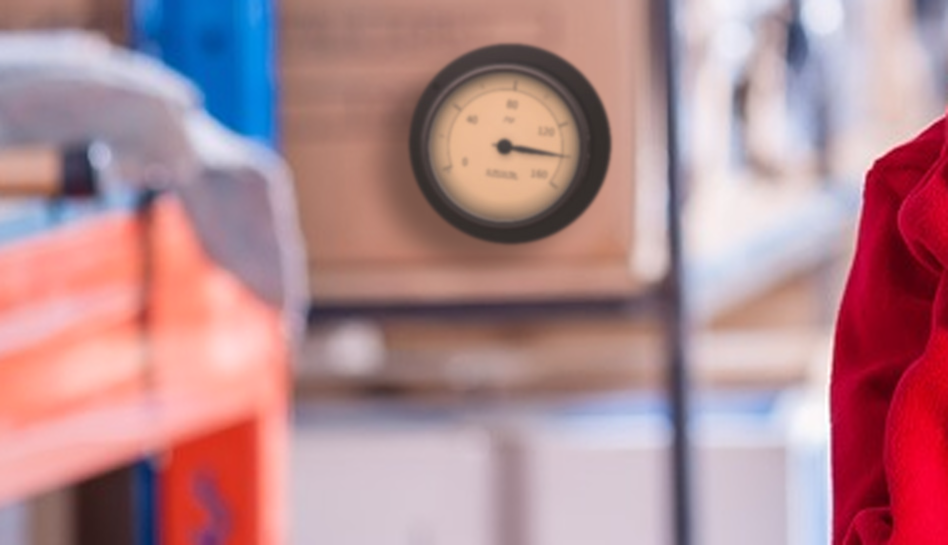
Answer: 140psi
